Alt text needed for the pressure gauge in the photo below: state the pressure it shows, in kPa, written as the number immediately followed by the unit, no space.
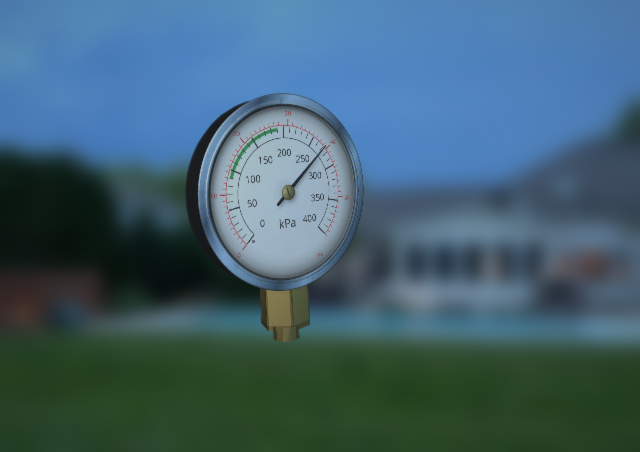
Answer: 270kPa
